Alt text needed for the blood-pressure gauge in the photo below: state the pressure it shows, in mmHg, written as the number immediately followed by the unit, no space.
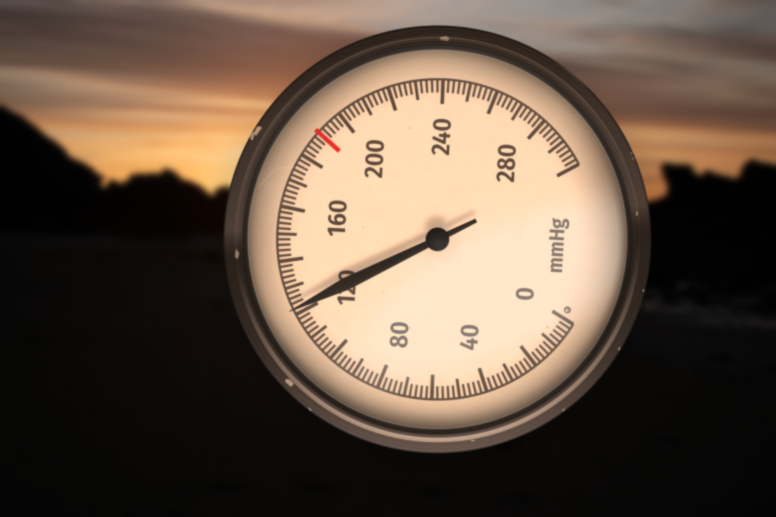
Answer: 122mmHg
